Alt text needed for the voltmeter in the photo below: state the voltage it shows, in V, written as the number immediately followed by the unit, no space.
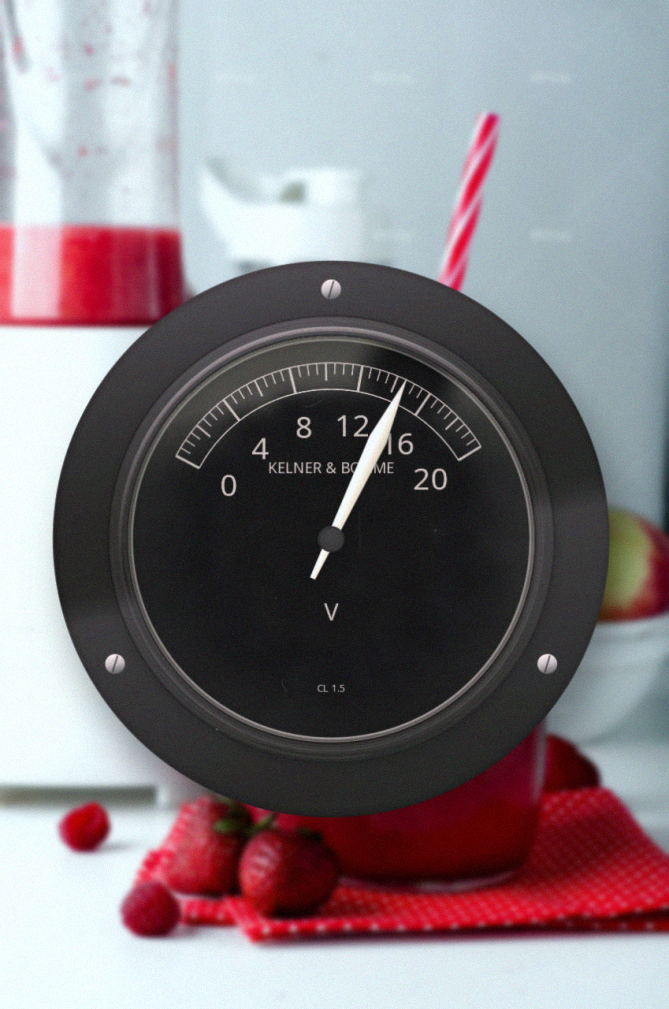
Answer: 14.5V
